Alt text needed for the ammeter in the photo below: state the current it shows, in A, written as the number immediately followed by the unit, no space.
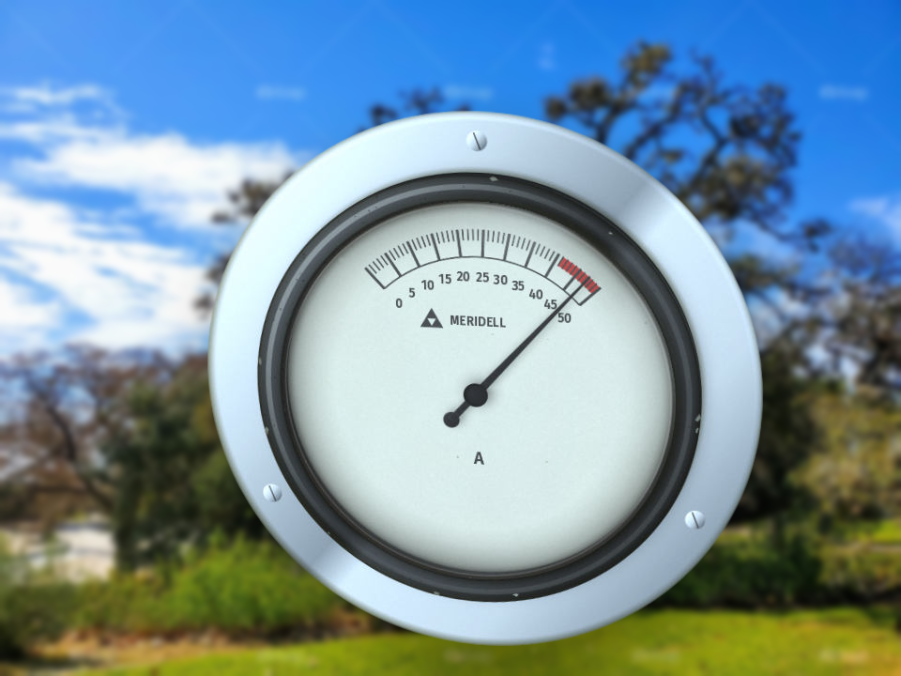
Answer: 47A
